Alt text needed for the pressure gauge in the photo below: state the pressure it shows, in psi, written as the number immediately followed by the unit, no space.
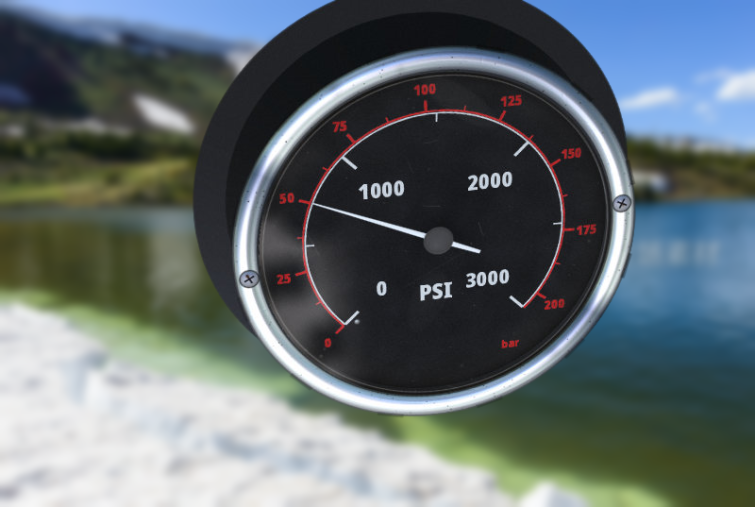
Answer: 750psi
